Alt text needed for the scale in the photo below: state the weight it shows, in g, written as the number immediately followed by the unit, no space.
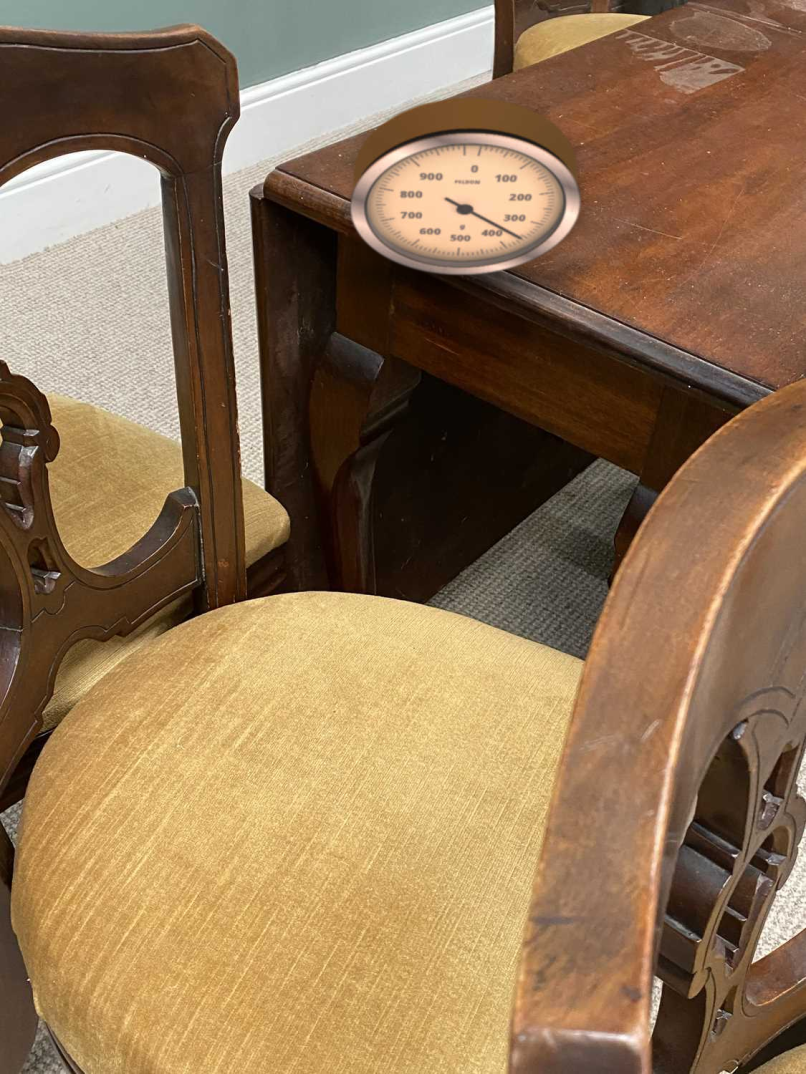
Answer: 350g
